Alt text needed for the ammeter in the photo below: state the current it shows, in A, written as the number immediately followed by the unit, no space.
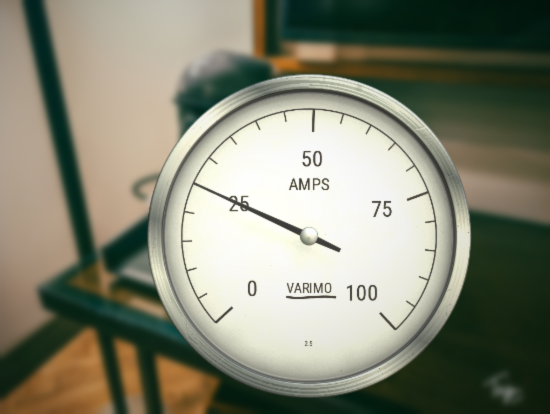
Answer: 25A
